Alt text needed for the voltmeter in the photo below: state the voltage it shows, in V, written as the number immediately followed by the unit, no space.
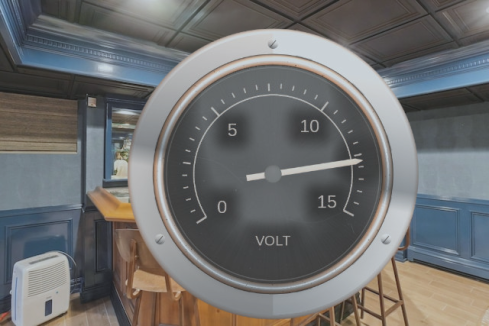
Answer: 12.75V
